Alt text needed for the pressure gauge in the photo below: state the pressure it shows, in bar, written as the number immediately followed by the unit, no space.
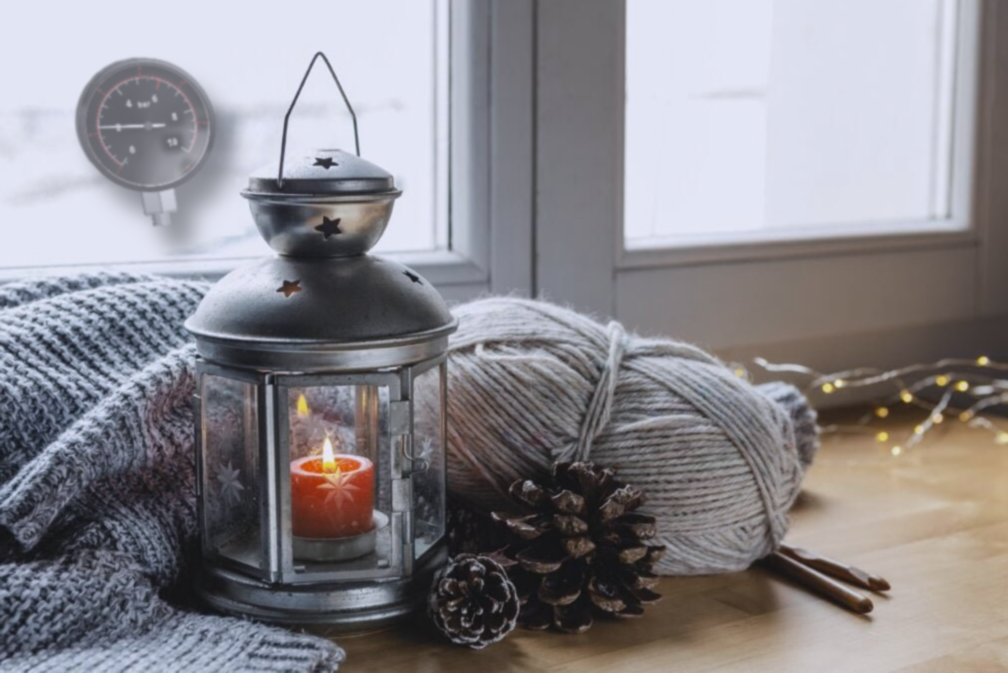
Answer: 2bar
